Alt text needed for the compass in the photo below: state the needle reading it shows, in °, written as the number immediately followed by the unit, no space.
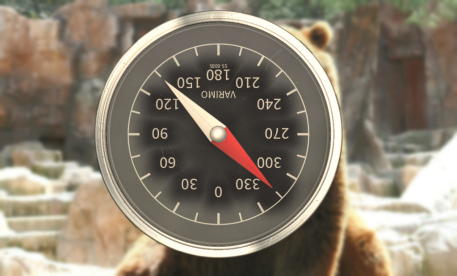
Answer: 315°
